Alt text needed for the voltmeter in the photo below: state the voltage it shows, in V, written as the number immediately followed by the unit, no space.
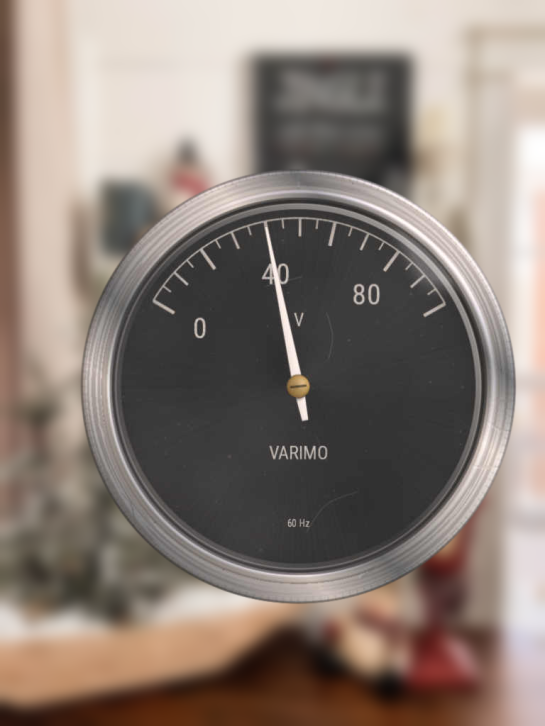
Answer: 40V
